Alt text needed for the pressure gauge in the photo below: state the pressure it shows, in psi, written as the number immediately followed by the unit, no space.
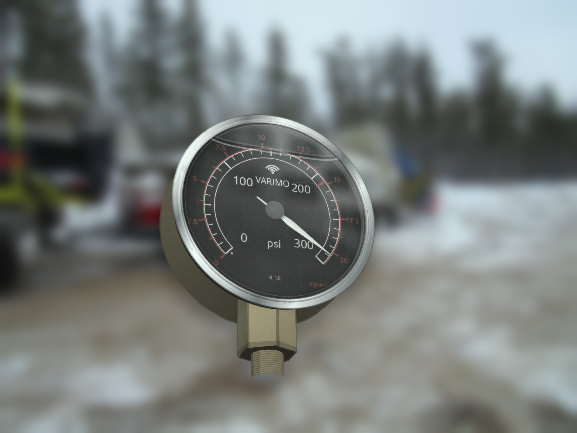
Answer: 290psi
